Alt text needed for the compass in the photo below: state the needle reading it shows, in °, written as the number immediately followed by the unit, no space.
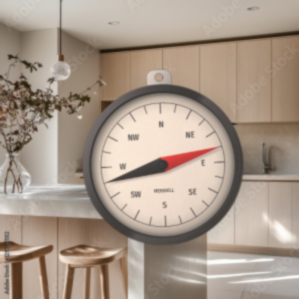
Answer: 75°
